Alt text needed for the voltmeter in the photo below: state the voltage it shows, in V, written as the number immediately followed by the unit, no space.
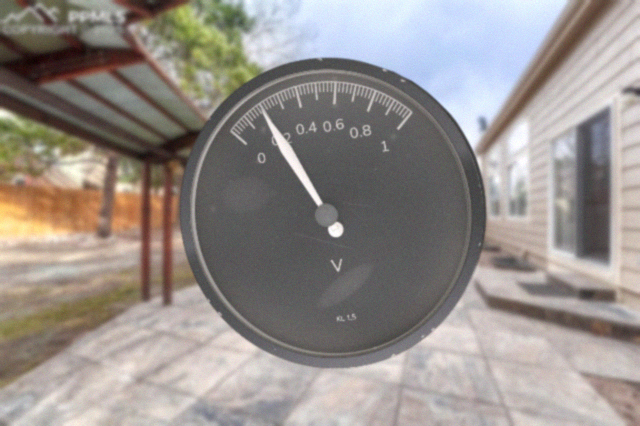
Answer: 0.2V
